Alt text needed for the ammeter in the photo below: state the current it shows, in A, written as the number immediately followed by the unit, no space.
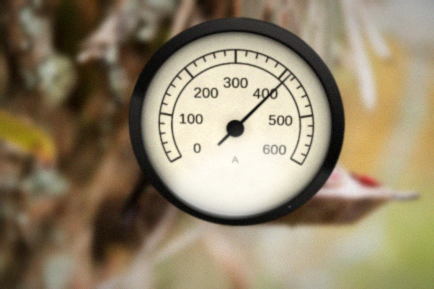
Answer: 410A
